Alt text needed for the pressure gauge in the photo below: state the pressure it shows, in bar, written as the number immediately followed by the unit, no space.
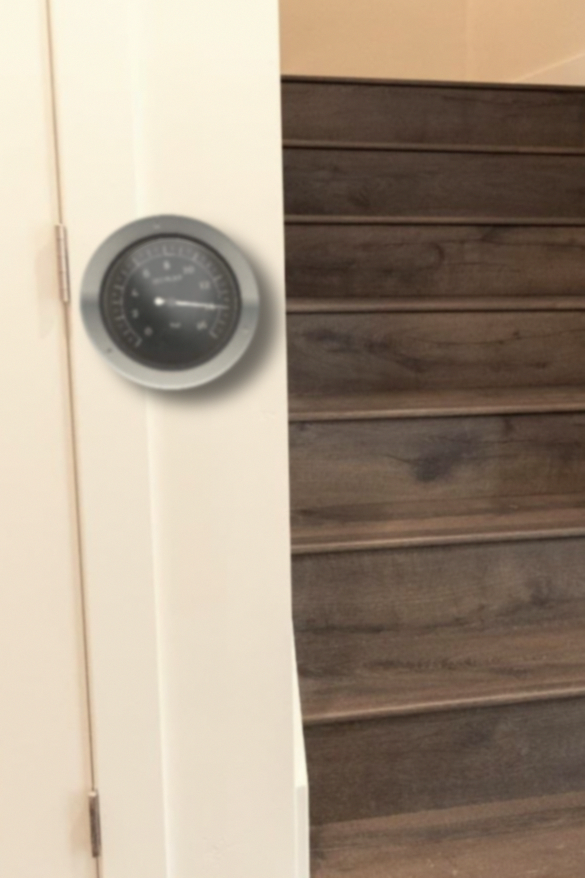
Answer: 14bar
